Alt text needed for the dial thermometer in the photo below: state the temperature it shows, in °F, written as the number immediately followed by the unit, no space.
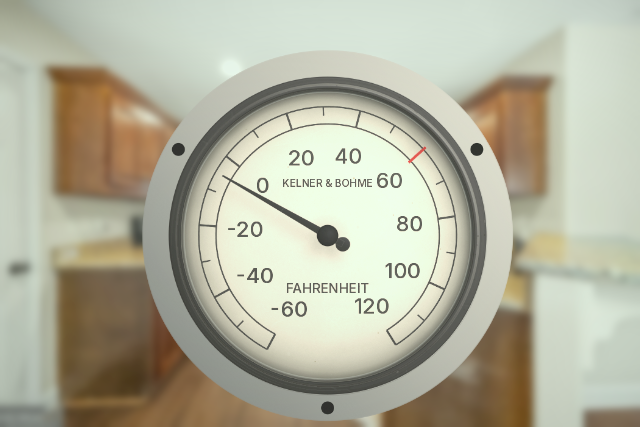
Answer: -5°F
